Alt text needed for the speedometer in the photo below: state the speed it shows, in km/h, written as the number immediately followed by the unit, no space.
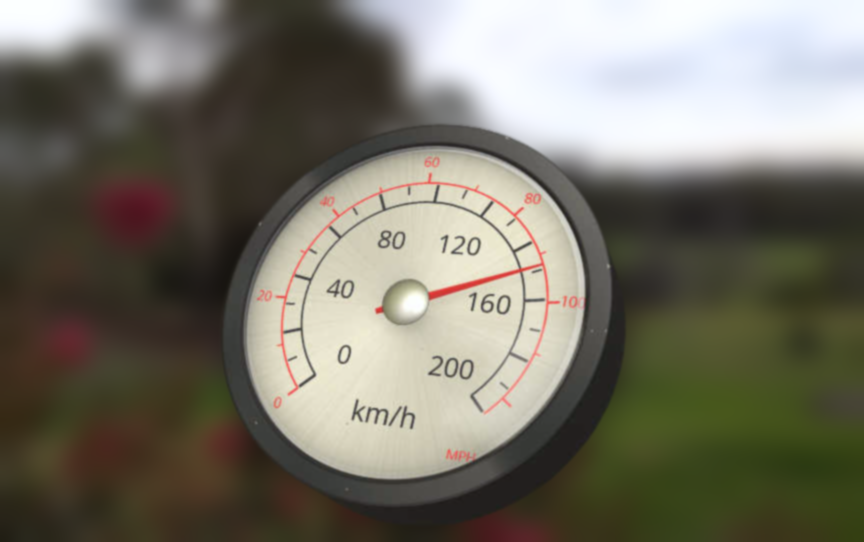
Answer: 150km/h
